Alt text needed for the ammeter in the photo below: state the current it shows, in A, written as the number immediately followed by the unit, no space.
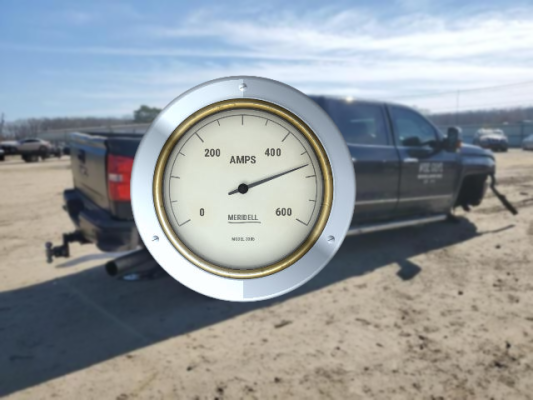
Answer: 475A
